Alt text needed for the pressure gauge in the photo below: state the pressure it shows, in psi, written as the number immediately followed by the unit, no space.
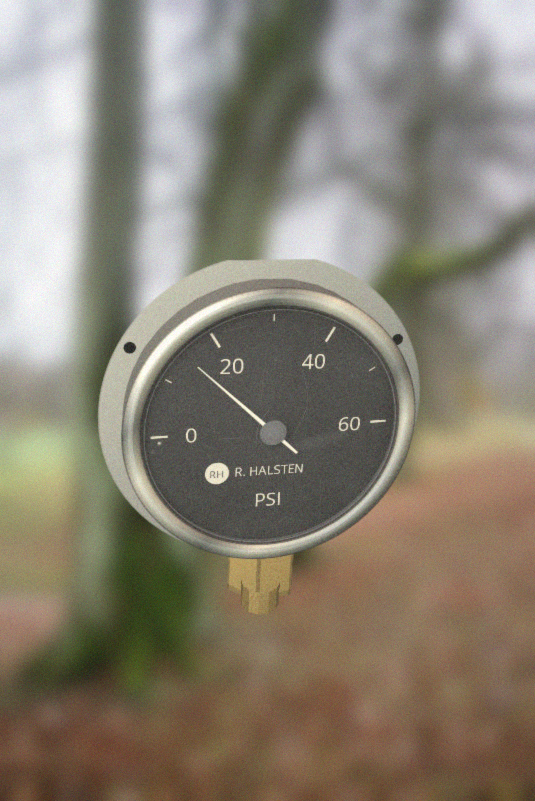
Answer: 15psi
